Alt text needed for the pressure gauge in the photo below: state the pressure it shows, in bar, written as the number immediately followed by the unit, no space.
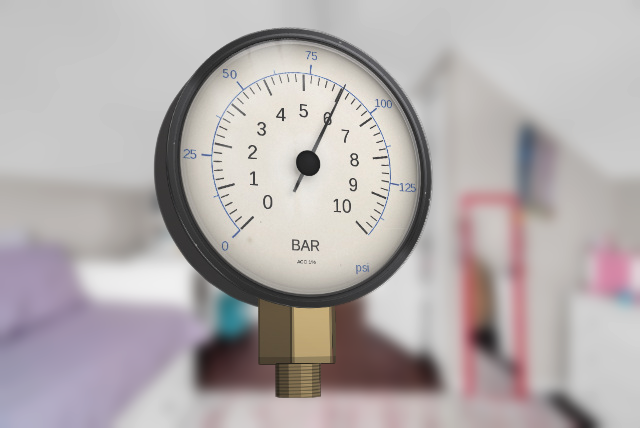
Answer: 6bar
